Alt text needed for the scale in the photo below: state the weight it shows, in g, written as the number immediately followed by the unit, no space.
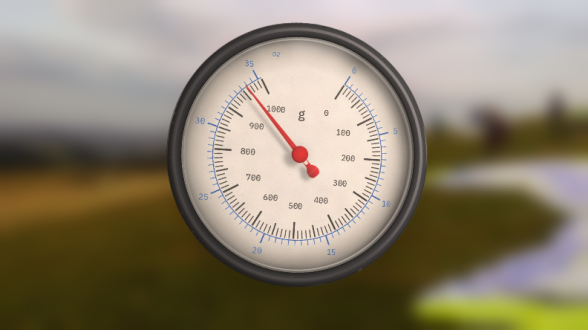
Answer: 960g
